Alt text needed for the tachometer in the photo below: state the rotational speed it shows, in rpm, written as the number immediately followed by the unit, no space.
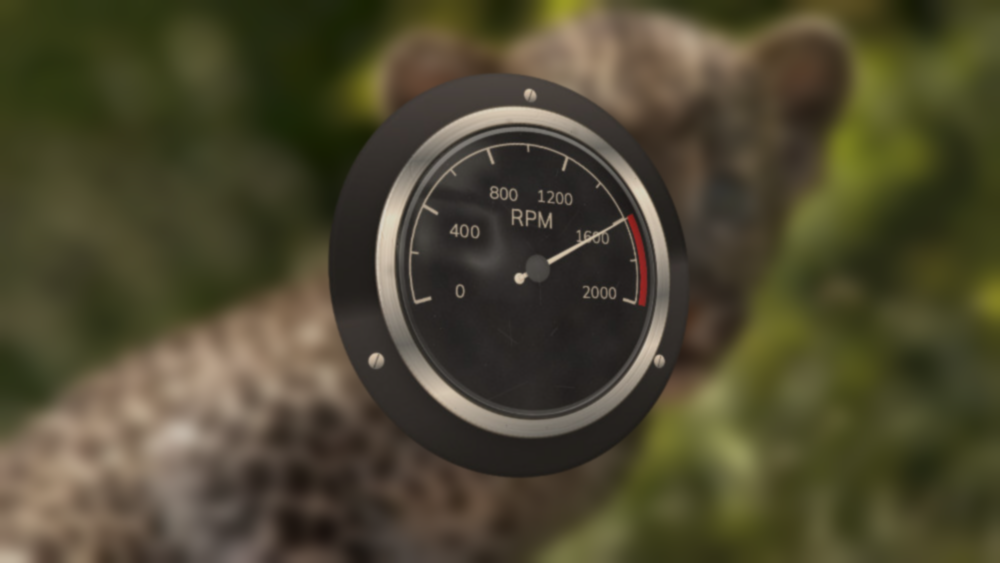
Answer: 1600rpm
